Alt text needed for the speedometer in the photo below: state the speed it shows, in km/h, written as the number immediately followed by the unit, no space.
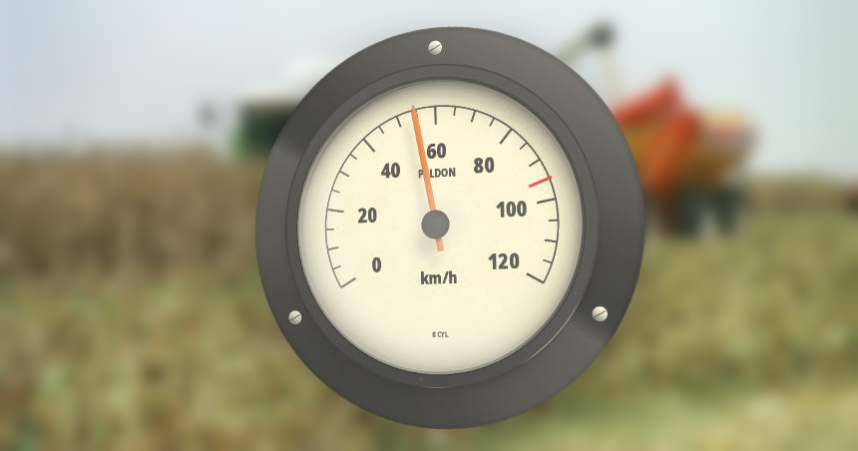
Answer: 55km/h
